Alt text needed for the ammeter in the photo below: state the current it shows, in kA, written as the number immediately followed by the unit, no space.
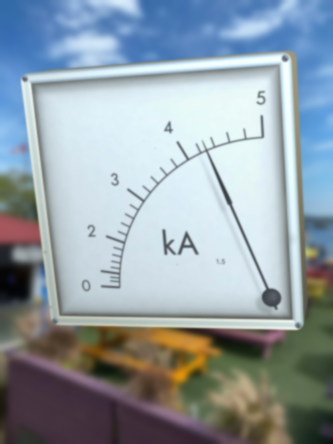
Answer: 4.3kA
